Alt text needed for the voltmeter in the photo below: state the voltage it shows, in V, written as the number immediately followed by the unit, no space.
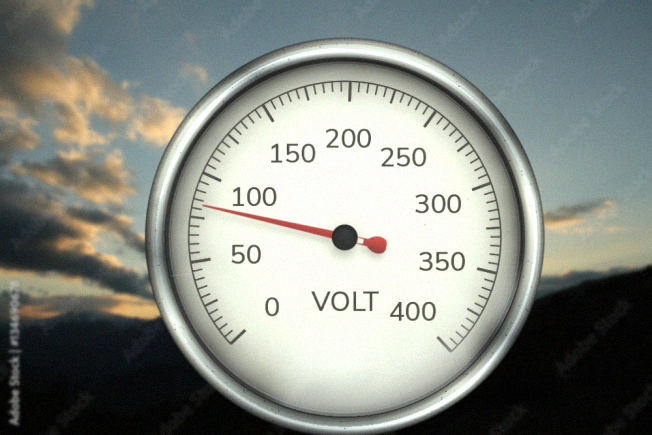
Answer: 82.5V
